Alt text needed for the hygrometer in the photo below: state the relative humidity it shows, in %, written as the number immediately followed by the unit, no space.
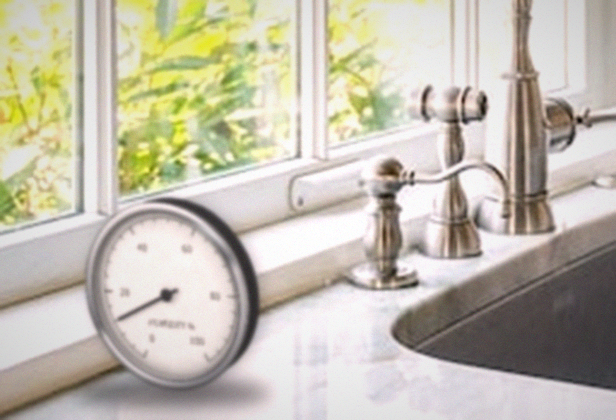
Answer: 12%
